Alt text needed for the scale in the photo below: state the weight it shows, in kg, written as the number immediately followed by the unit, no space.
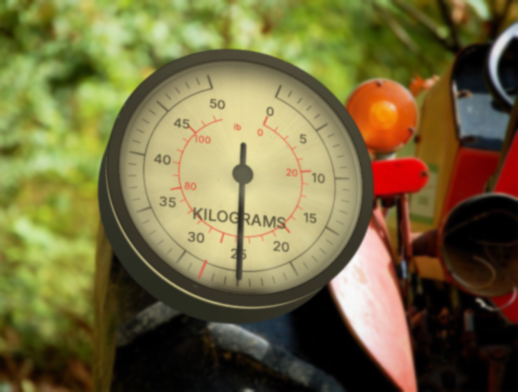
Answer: 25kg
